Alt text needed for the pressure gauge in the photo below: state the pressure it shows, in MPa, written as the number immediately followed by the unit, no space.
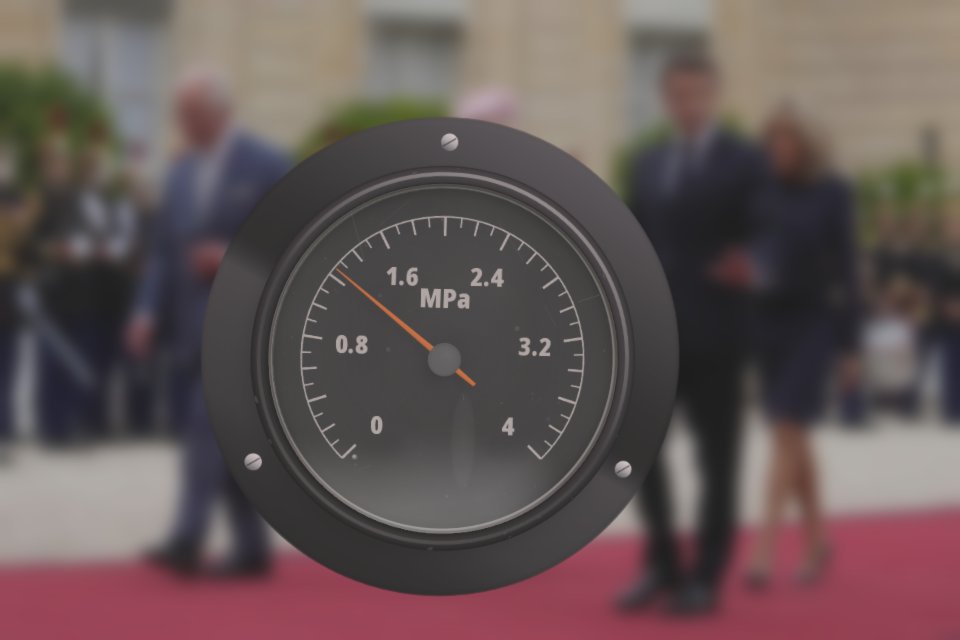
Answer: 1.25MPa
